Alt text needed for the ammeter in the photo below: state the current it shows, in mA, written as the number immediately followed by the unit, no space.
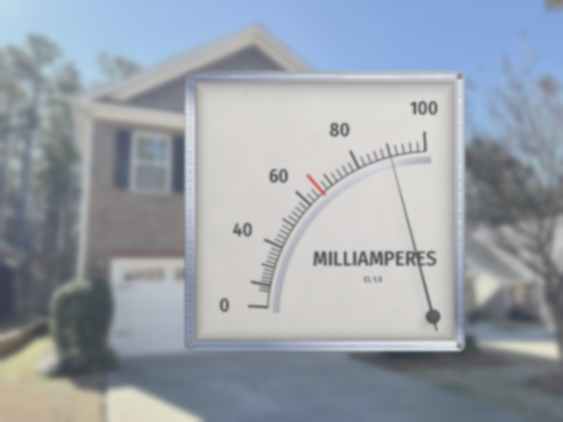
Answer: 90mA
